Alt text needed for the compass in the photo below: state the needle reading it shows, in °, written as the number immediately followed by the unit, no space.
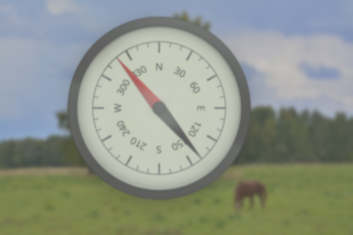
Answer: 320°
